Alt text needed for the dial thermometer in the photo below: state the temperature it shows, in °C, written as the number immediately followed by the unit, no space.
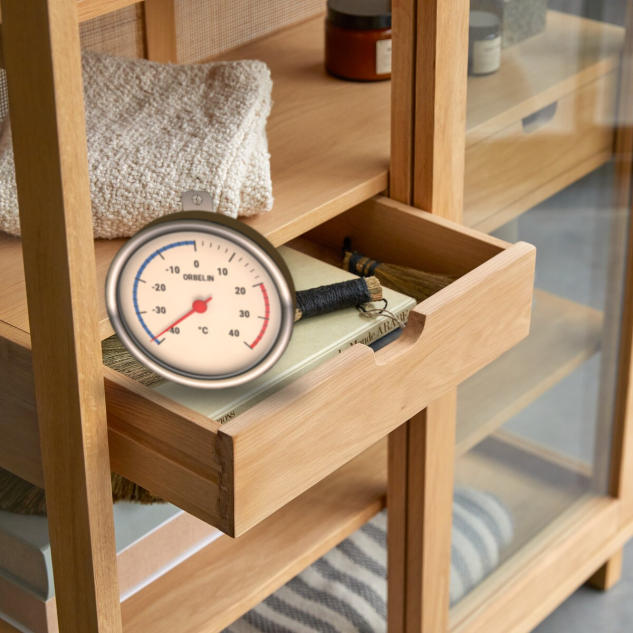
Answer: -38°C
